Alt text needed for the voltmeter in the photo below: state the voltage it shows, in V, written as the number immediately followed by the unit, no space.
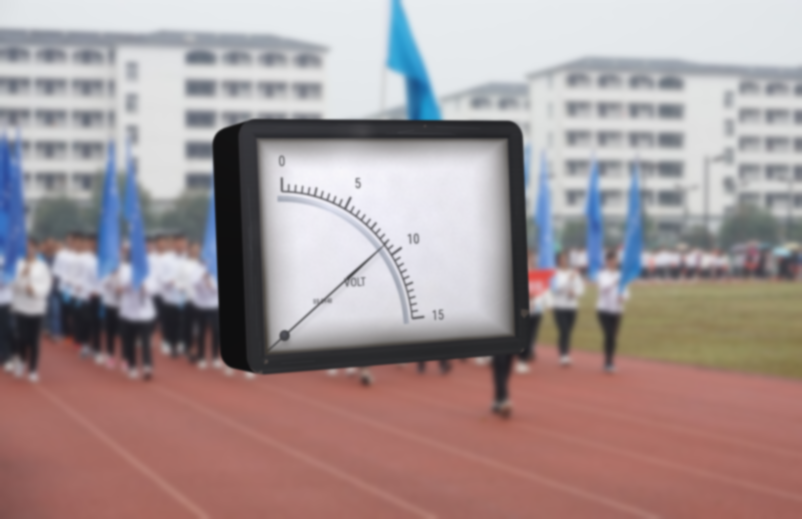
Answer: 9V
